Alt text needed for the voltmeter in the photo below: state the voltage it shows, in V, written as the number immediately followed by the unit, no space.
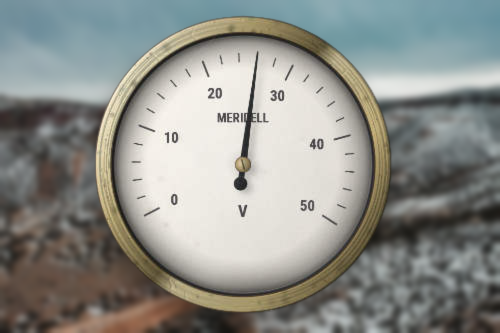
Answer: 26V
